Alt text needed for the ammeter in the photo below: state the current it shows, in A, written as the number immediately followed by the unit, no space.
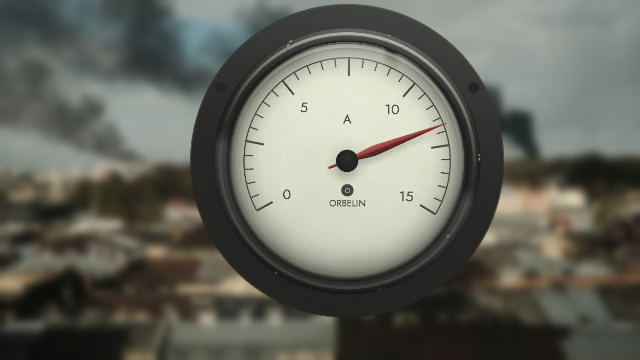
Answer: 11.75A
